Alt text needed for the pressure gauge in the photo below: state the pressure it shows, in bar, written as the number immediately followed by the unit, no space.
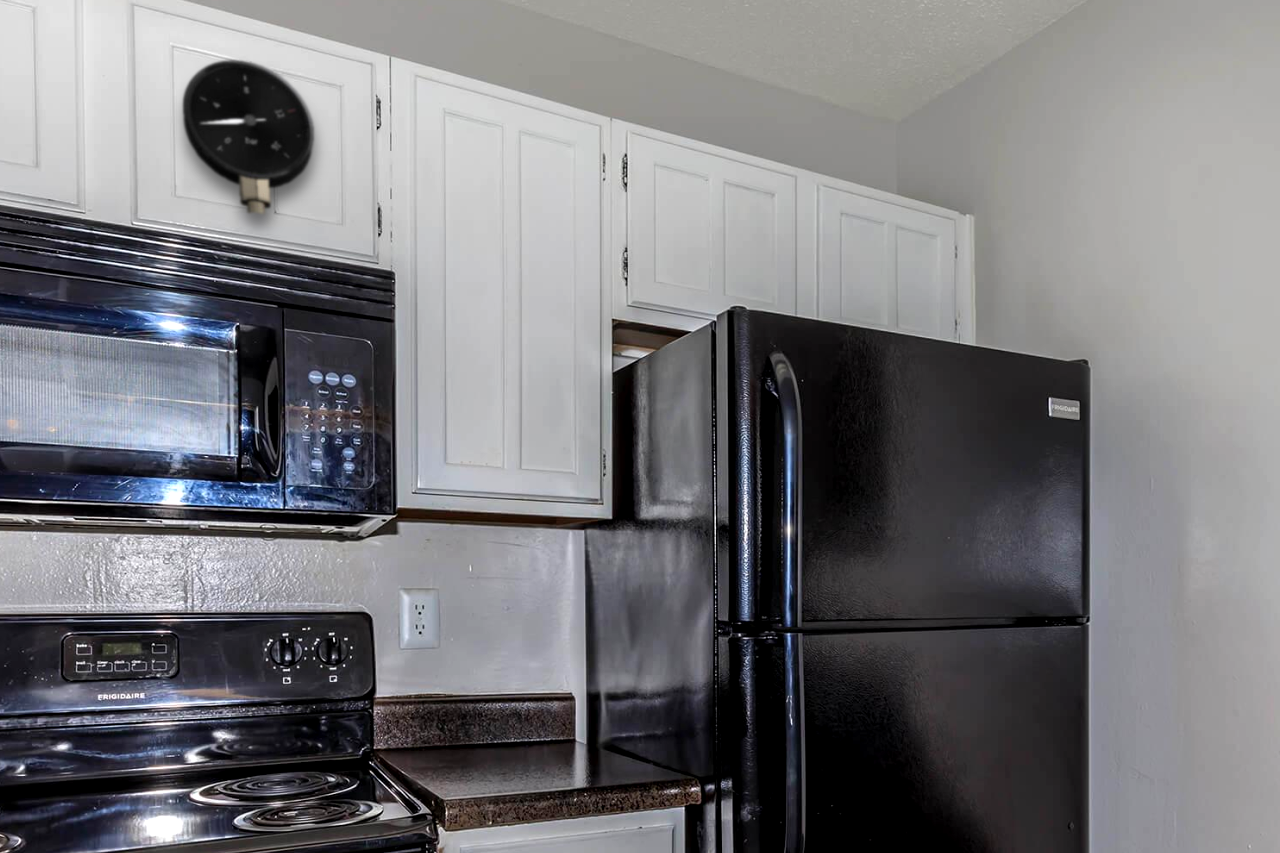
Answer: 2bar
